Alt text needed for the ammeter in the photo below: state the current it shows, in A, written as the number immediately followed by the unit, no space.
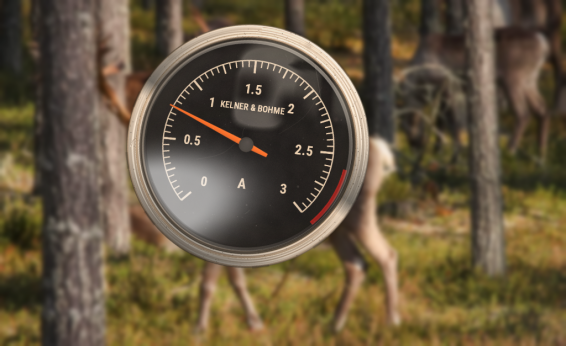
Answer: 0.75A
